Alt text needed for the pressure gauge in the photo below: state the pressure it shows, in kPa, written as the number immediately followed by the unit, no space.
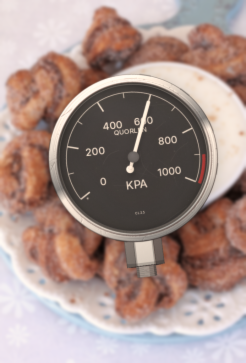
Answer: 600kPa
